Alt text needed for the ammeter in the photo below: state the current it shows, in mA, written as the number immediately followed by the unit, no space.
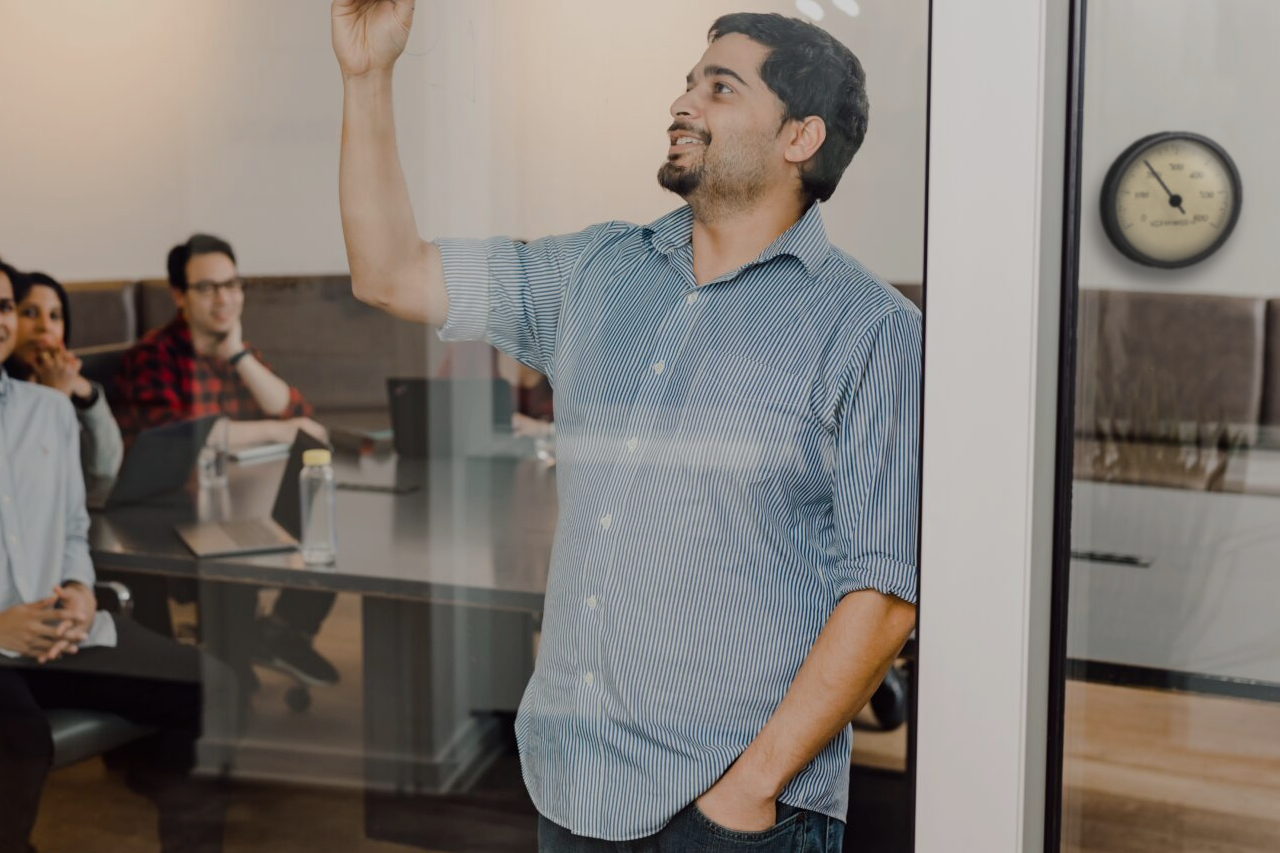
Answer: 200mA
